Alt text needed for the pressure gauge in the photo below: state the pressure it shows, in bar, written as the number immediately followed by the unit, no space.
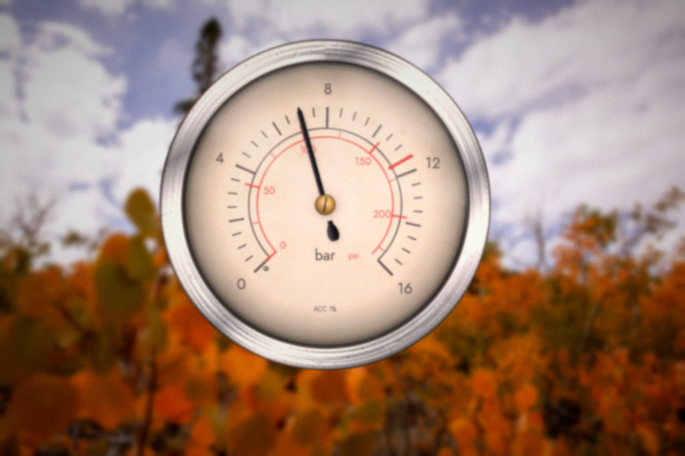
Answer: 7bar
